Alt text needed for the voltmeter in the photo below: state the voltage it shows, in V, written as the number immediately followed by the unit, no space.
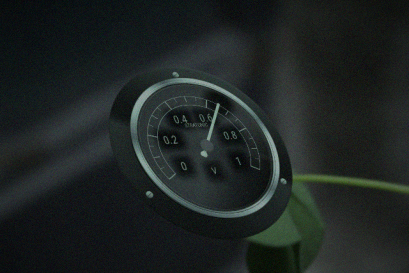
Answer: 0.65V
